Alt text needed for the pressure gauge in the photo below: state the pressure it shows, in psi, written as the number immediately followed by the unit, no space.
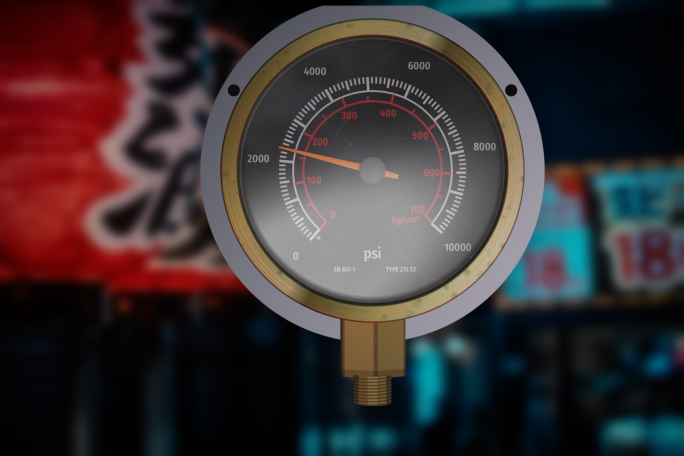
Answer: 2300psi
